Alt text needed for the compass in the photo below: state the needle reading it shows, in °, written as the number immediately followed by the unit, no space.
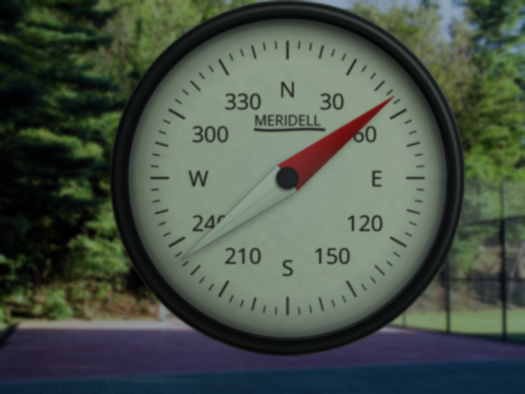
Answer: 52.5°
